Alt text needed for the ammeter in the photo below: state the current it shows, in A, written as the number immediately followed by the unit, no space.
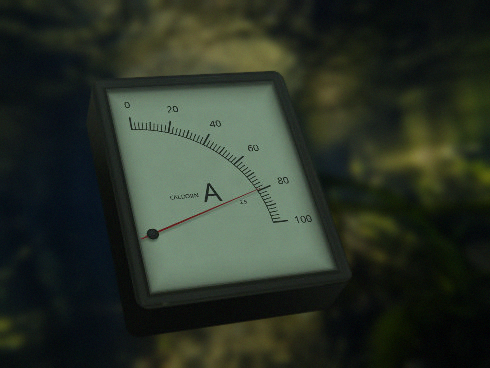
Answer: 80A
